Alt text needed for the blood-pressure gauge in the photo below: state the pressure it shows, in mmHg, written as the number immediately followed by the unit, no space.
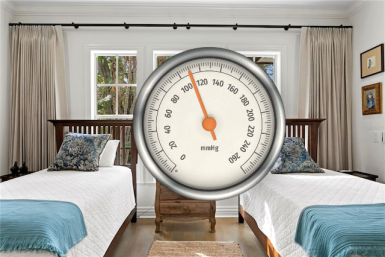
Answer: 110mmHg
